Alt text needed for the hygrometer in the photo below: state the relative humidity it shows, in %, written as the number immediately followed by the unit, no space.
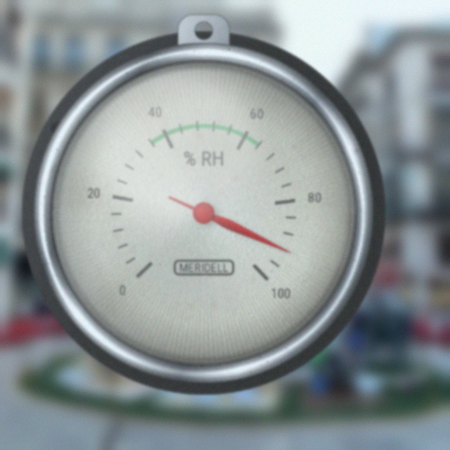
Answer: 92%
